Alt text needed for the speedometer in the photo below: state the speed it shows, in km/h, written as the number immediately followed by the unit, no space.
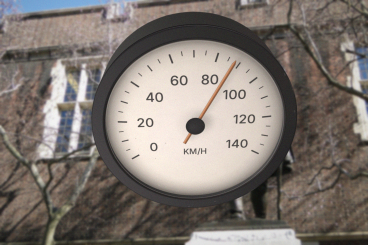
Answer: 87.5km/h
